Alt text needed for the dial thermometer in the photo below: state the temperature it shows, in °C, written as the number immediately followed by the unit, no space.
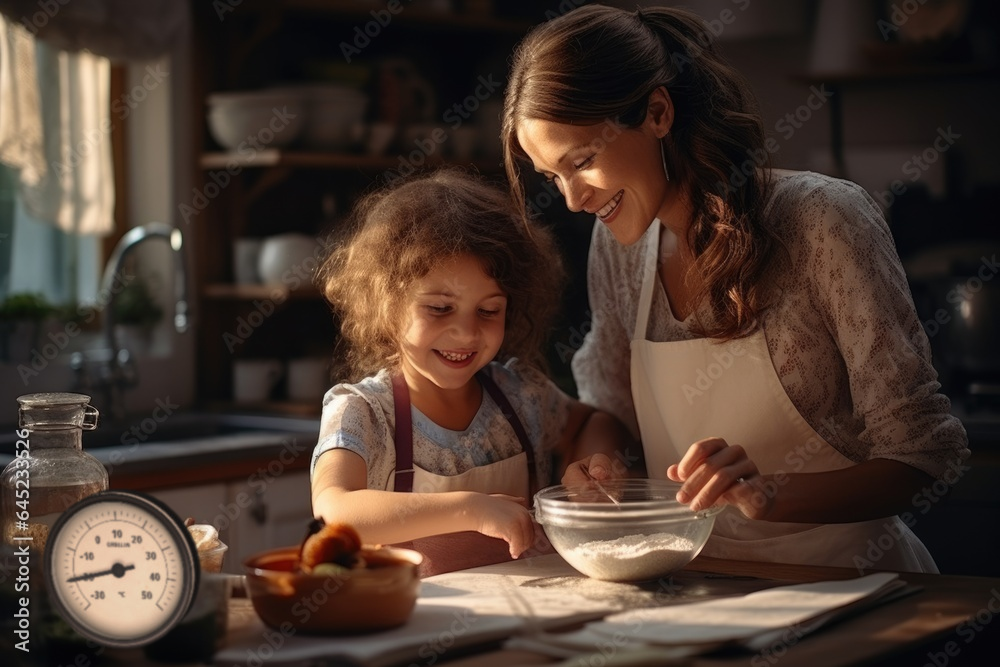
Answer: -20°C
